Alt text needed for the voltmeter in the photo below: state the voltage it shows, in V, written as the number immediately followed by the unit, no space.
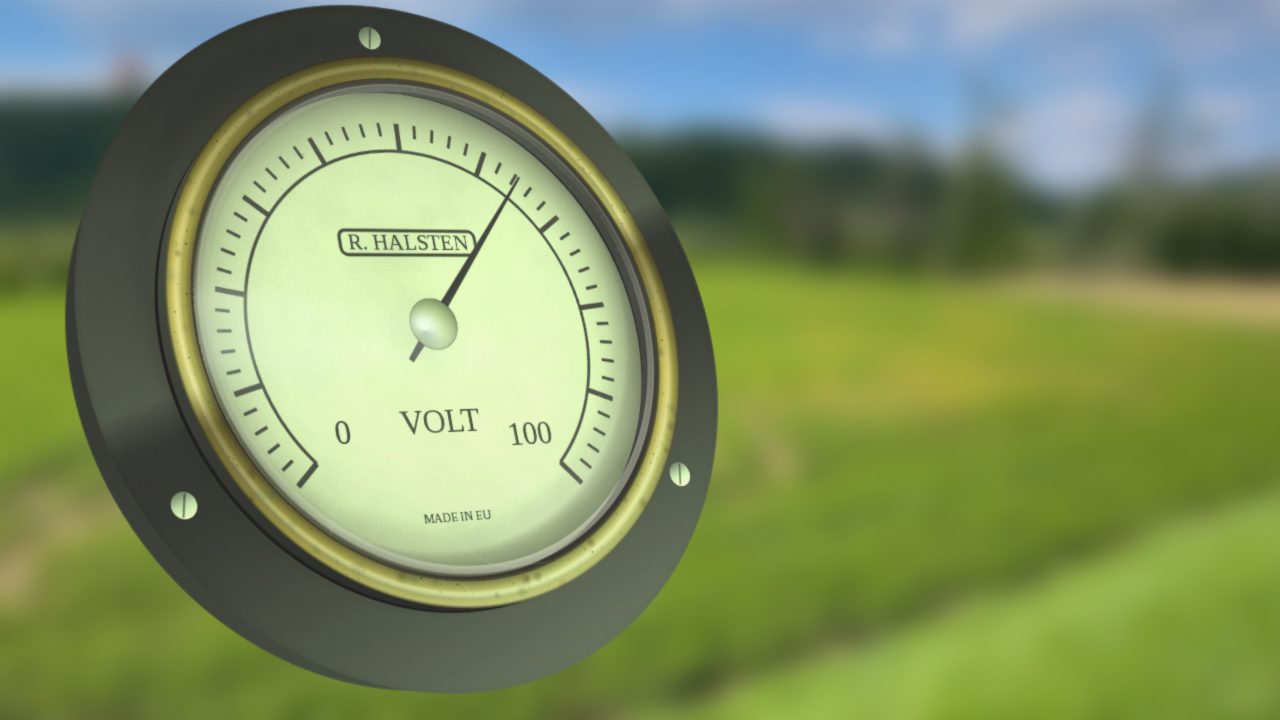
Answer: 64V
